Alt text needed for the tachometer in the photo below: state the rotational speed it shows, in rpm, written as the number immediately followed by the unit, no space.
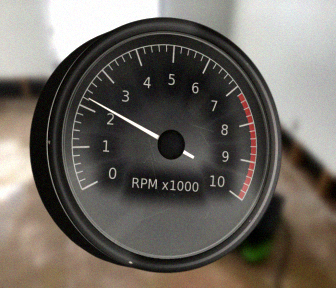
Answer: 2200rpm
